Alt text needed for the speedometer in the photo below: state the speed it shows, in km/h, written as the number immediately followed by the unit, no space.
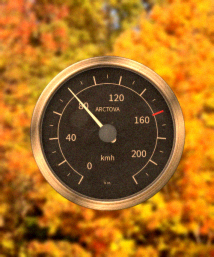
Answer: 80km/h
